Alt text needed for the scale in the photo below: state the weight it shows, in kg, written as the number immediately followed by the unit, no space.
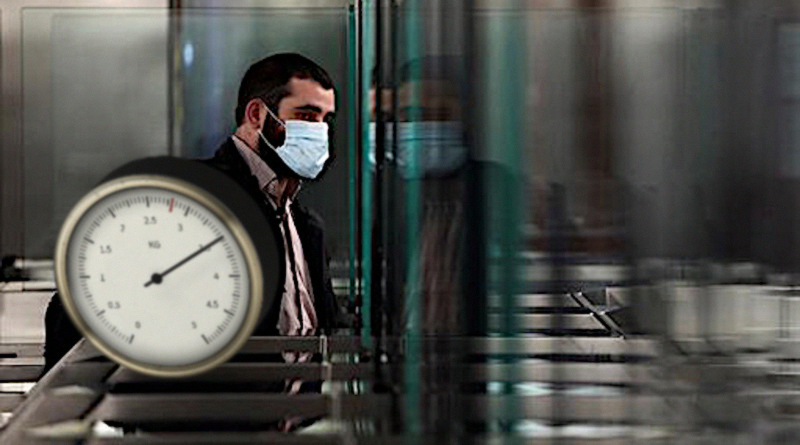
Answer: 3.5kg
